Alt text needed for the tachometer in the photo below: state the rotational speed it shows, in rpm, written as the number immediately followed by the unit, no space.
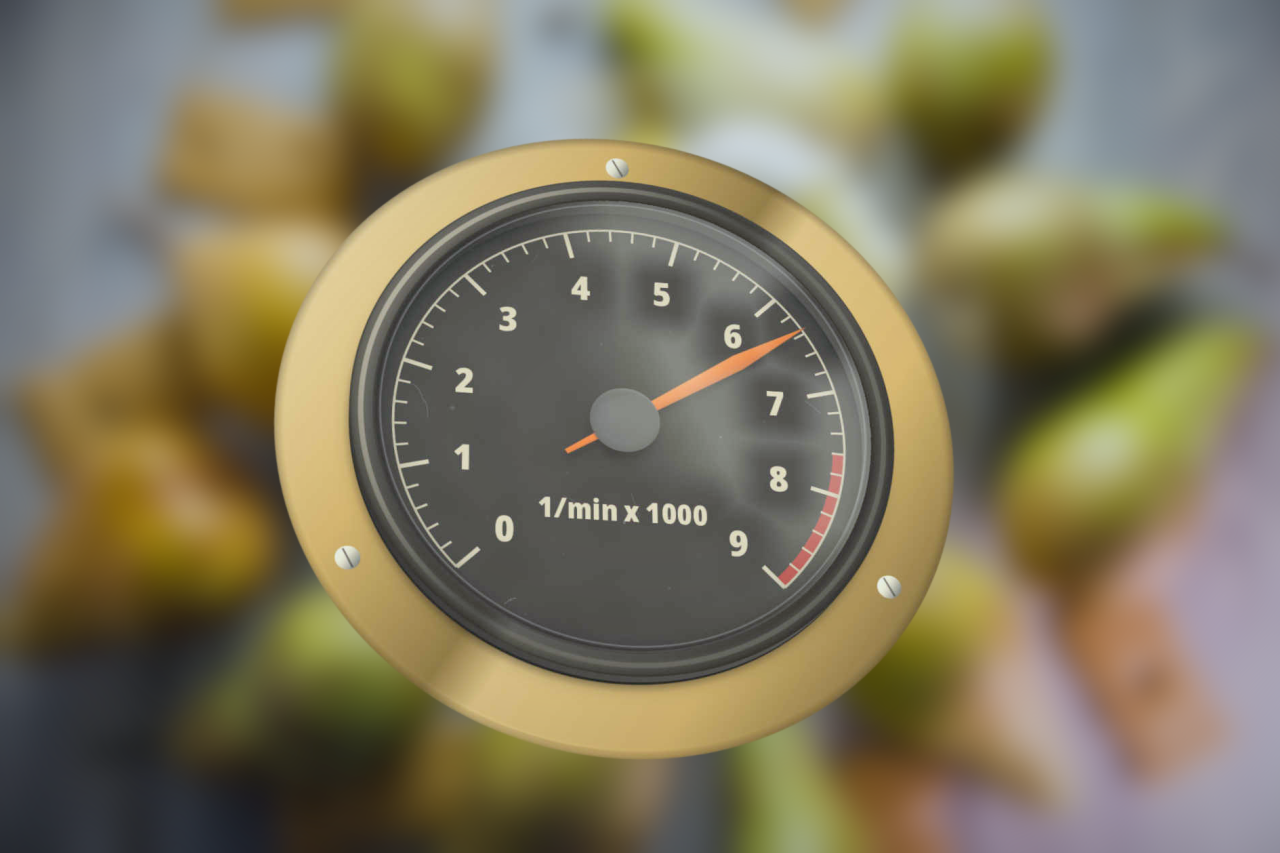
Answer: 6400rpm
